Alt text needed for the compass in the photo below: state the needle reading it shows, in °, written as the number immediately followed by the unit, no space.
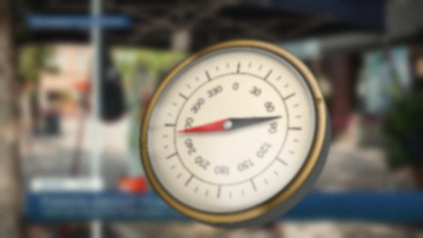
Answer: 260°
